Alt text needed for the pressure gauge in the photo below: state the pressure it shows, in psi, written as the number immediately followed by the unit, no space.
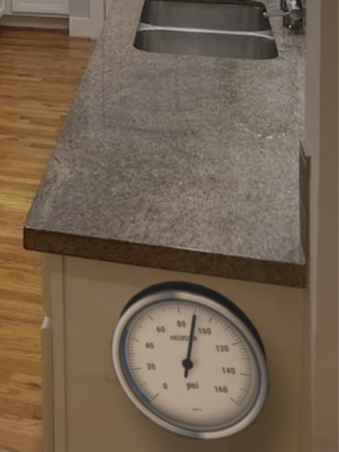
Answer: 90psi
